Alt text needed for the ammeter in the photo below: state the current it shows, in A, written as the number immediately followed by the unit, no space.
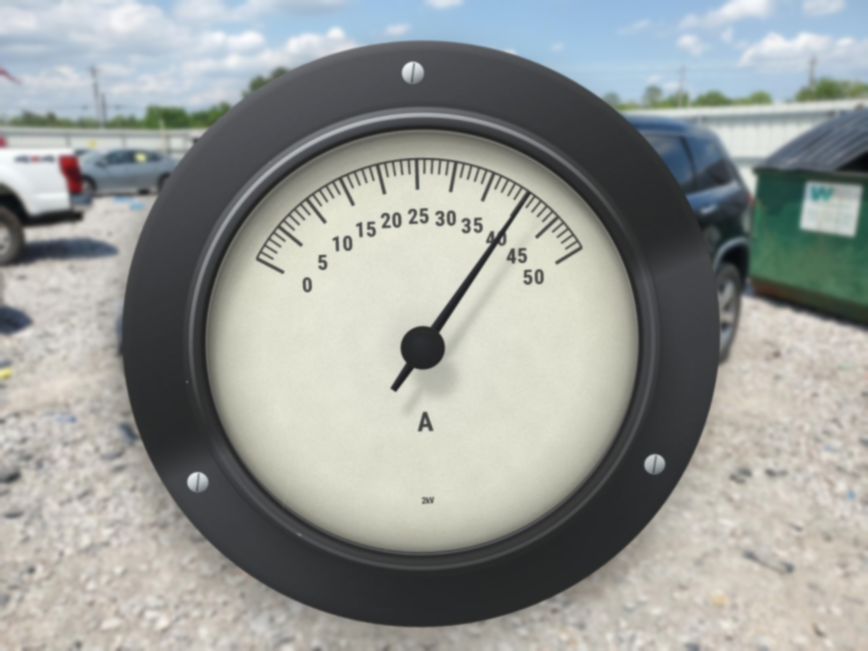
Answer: 40A
